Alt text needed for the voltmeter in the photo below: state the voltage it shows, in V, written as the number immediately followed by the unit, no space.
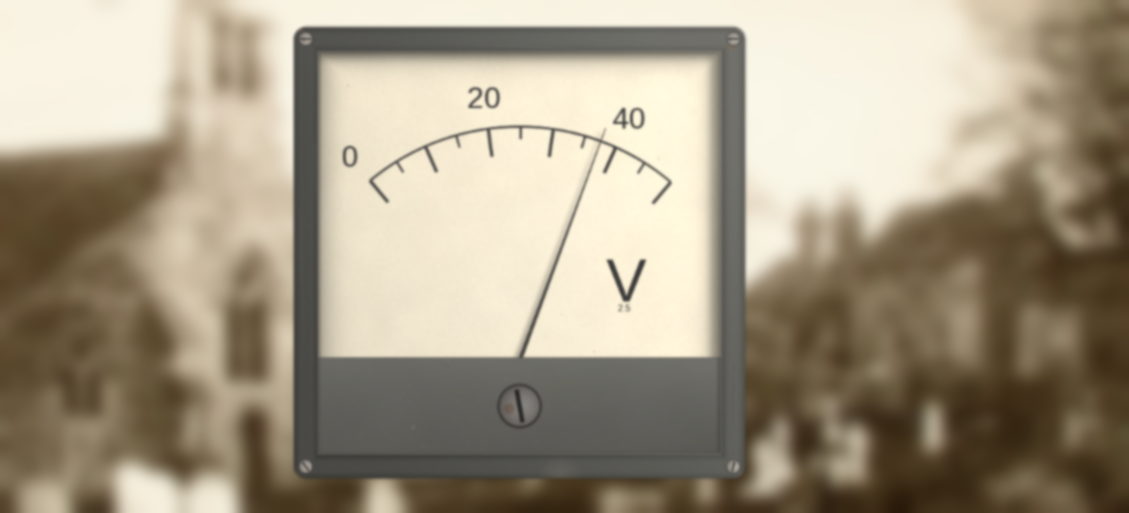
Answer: 37.5V
